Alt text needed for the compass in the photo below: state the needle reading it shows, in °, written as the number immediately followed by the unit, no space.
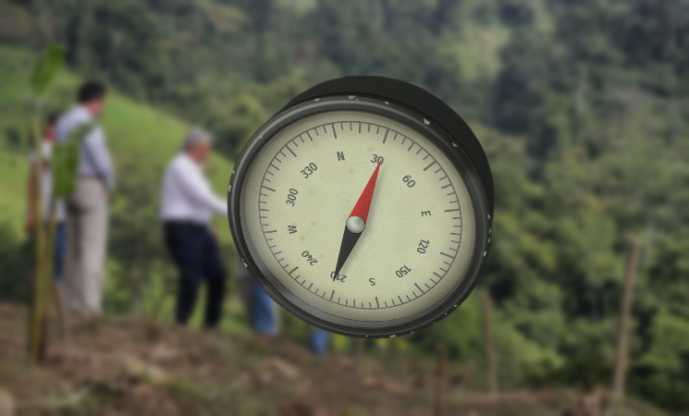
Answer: 32.5°
